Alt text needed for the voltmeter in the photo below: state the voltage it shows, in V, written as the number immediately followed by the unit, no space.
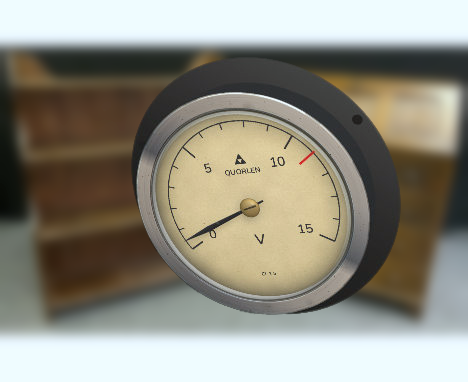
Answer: 0.5V
